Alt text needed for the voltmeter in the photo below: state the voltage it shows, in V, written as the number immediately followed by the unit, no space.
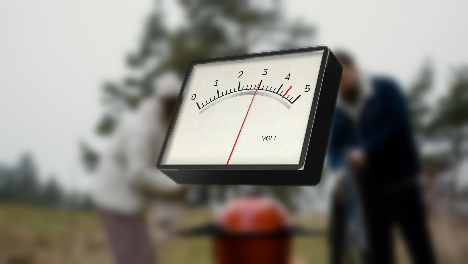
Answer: 3V
